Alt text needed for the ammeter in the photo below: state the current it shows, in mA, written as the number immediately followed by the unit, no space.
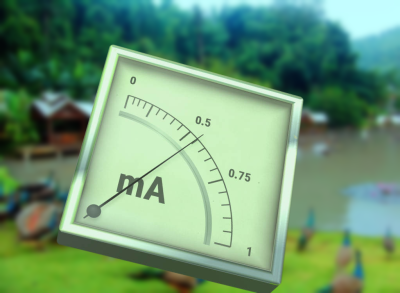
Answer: 0.55mA
